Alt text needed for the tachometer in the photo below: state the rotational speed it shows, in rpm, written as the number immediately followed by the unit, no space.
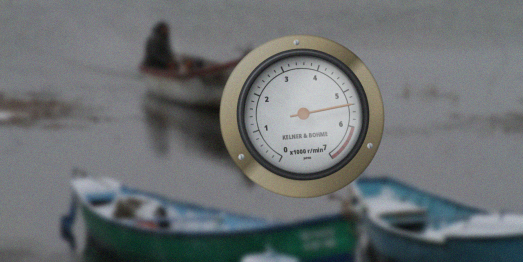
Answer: 5400rpm
